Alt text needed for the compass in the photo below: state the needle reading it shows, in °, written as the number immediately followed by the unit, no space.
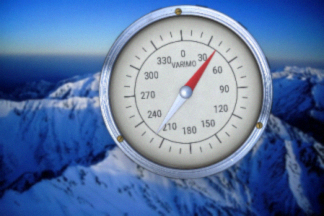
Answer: 40°
